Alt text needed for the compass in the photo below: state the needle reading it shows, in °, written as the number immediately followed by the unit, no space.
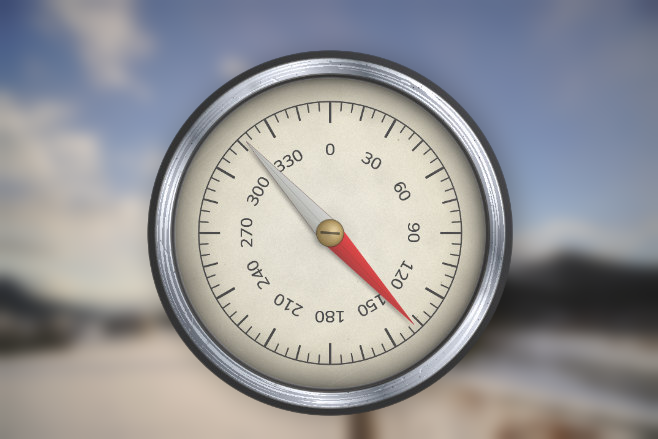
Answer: 137.5°
